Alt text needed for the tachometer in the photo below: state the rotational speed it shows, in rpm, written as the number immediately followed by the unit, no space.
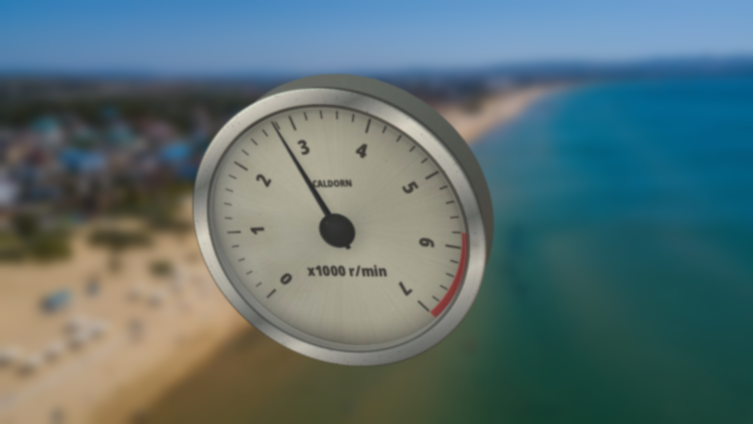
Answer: 2800rpm
